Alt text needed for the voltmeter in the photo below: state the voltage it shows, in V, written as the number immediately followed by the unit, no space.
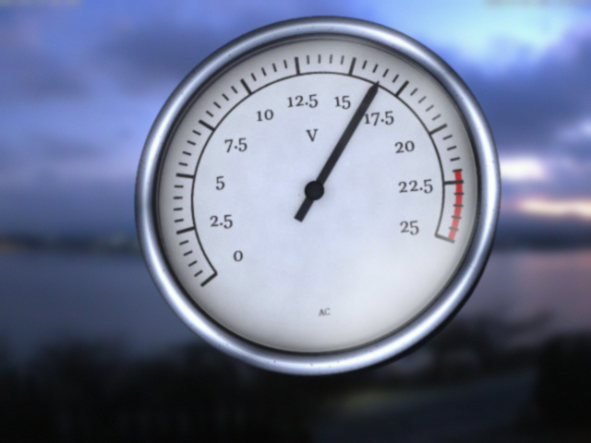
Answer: 16.5V
